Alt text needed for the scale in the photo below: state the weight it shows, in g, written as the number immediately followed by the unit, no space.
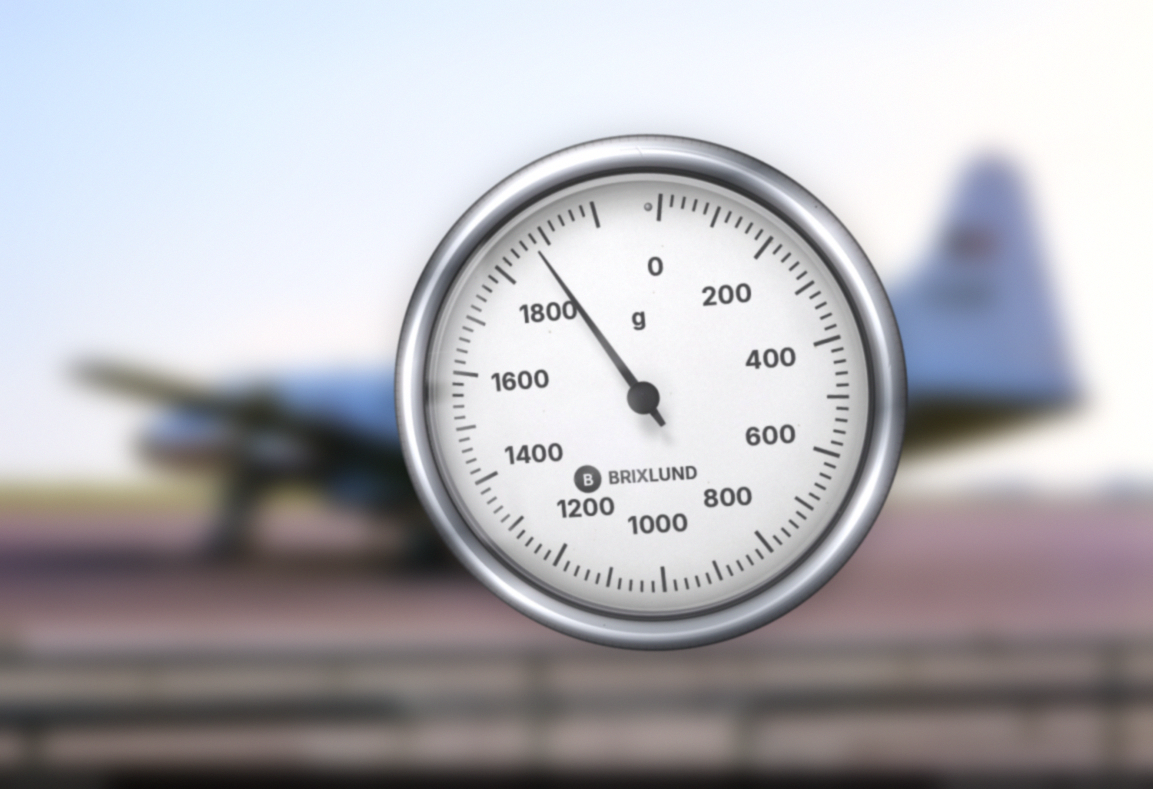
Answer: 1880g
